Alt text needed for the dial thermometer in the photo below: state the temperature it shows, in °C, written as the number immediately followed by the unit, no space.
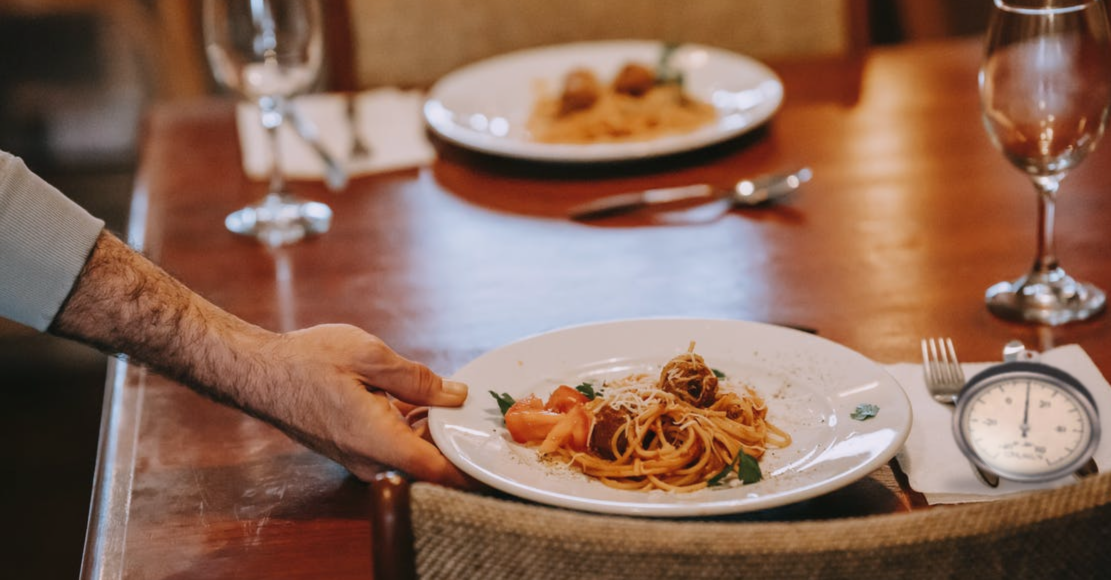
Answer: 10°C
